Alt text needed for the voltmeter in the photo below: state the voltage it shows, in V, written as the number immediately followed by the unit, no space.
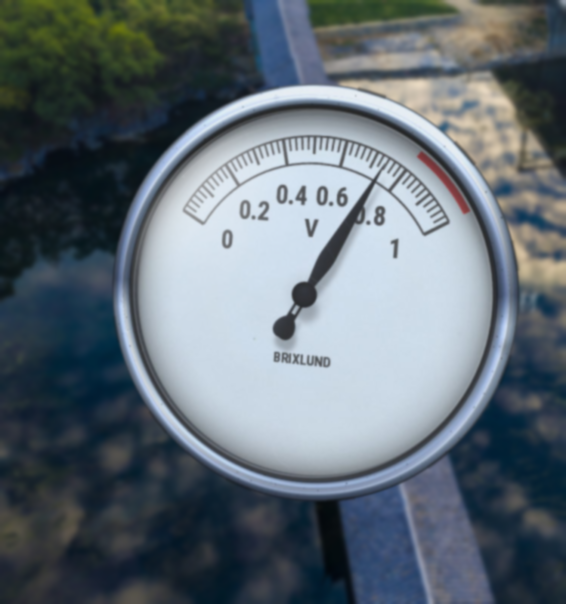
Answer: 0.74V
